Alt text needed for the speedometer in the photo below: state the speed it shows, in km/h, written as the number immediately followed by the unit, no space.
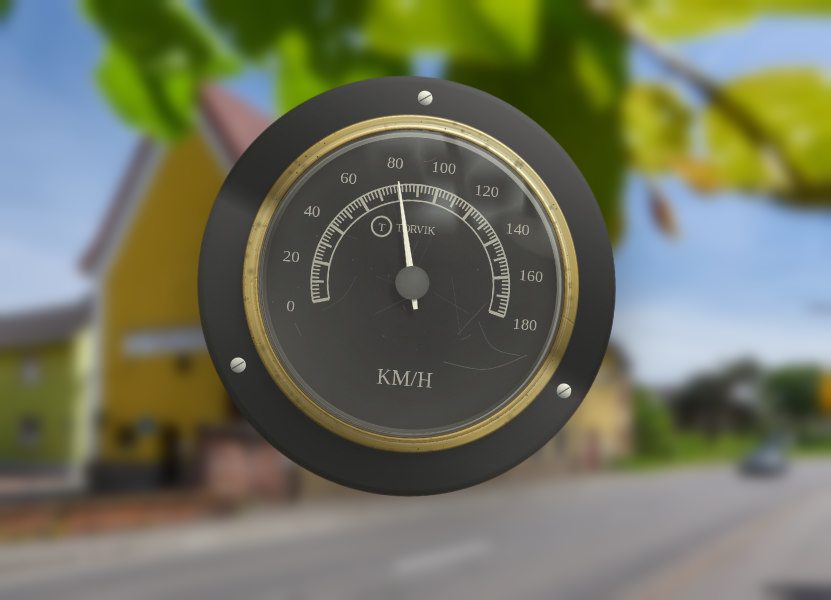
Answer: 80km/h
